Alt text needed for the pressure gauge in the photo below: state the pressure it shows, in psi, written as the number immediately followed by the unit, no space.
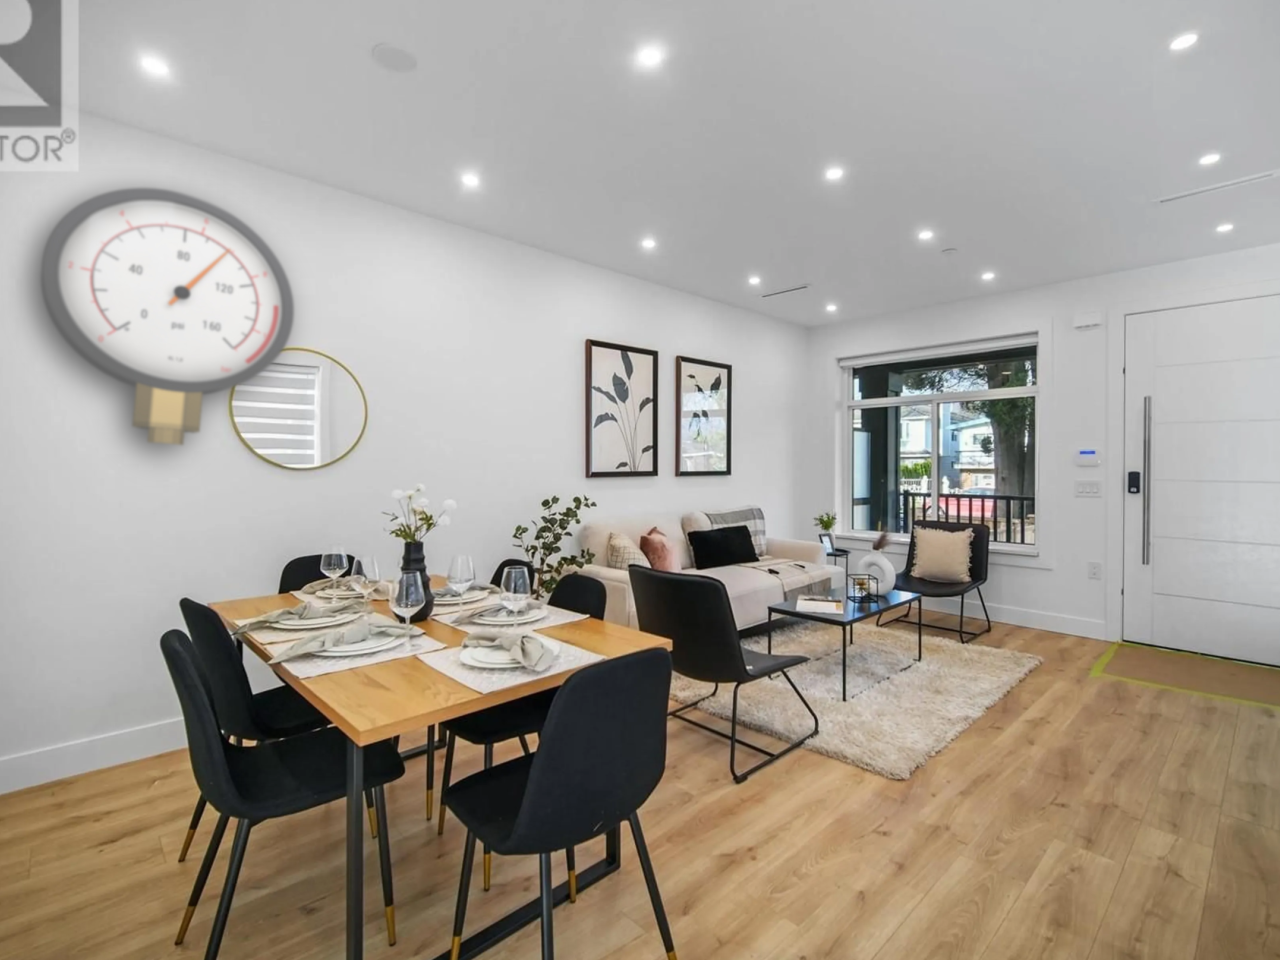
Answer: 100psi
